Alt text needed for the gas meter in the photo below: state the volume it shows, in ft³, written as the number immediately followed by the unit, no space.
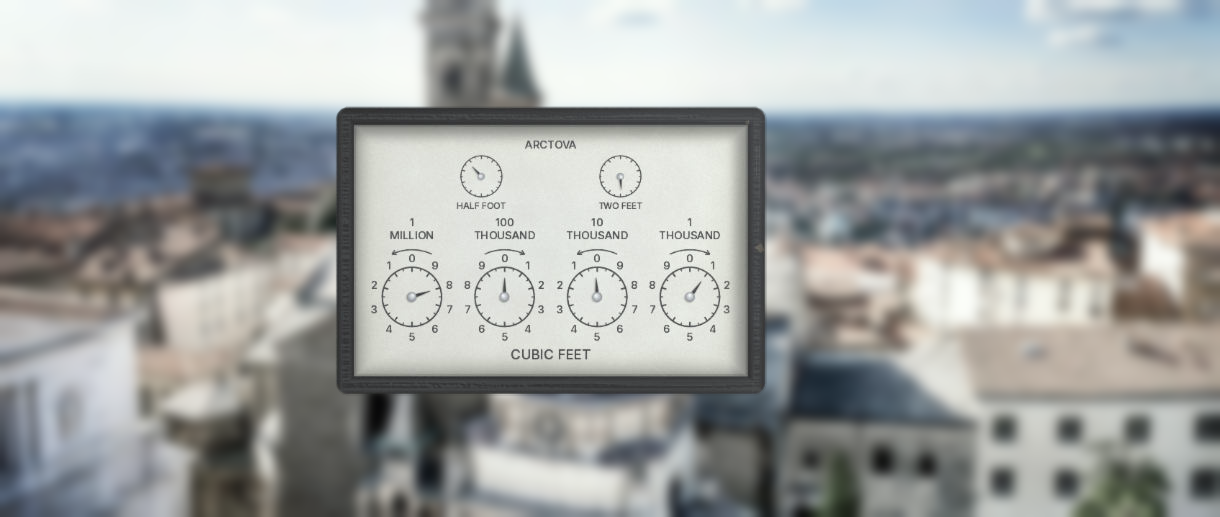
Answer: 800100ft³
